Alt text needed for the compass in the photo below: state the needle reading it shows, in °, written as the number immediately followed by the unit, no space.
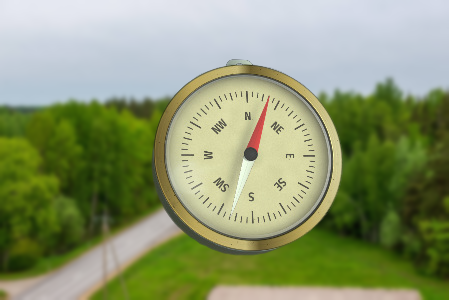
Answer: 20°
